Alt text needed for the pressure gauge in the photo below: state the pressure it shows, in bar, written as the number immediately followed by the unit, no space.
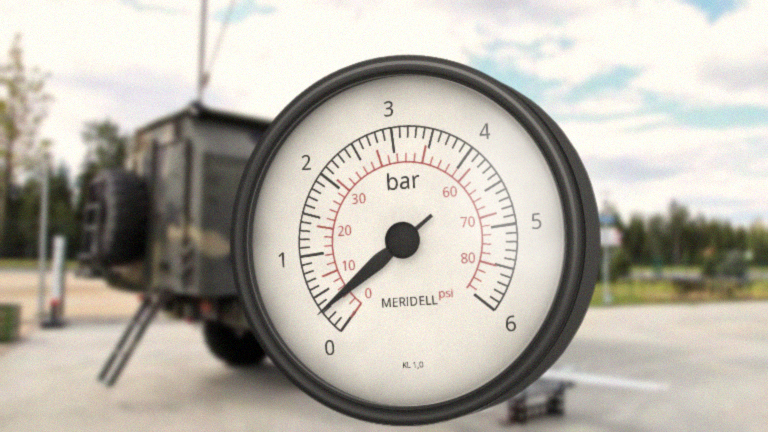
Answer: 0.3bar
